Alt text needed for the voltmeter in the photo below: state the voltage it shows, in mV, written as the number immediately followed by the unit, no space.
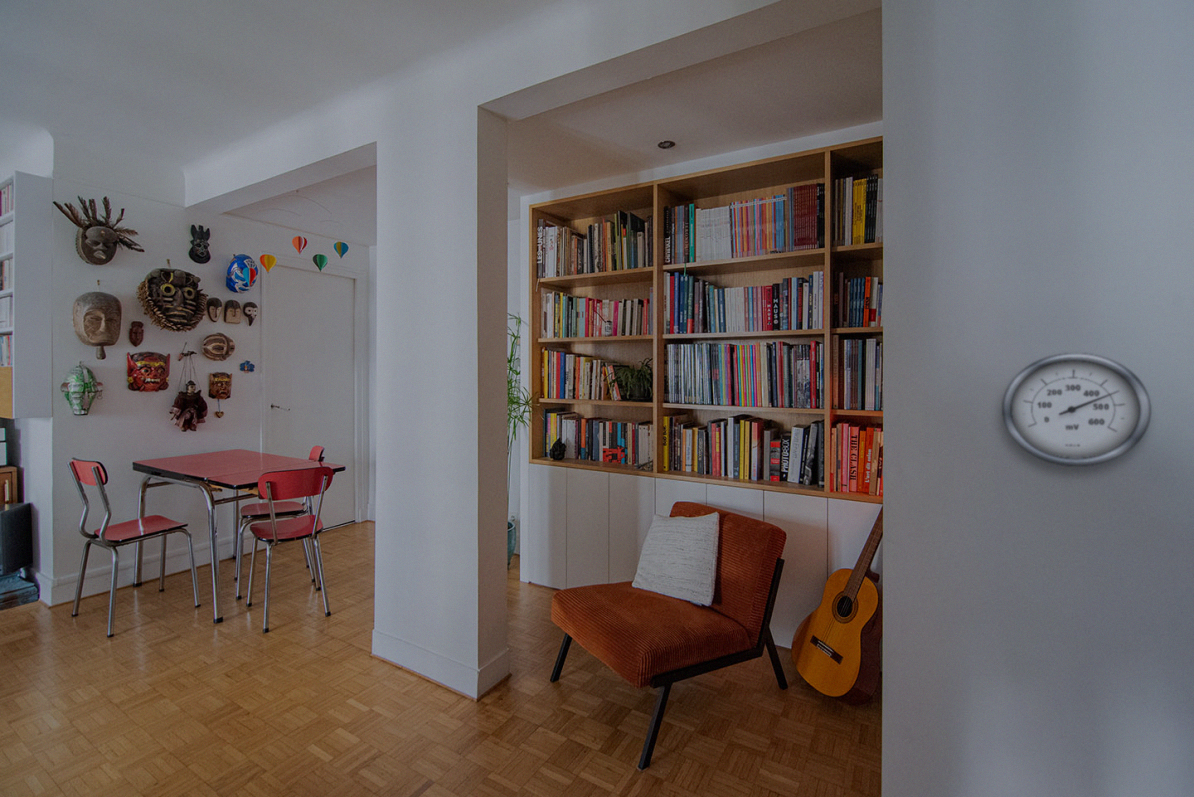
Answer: 450mV
